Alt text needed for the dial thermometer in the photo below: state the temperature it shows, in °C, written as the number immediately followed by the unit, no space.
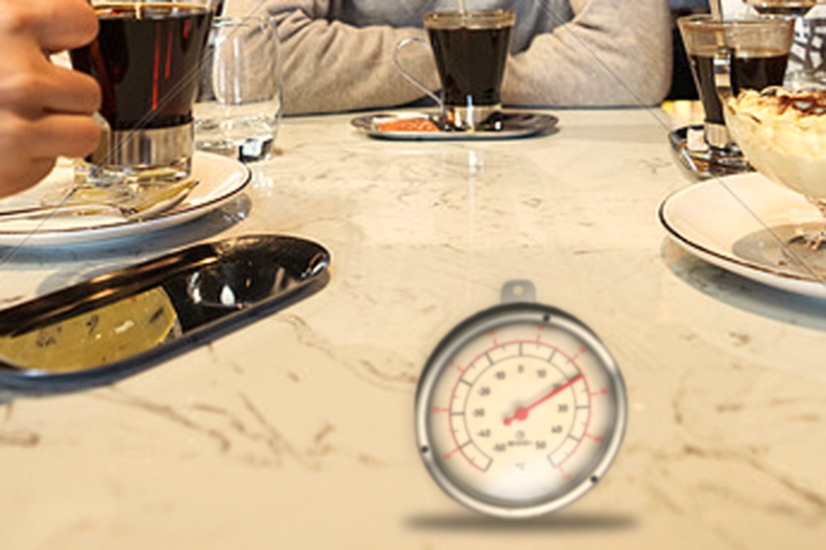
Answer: 20°C
